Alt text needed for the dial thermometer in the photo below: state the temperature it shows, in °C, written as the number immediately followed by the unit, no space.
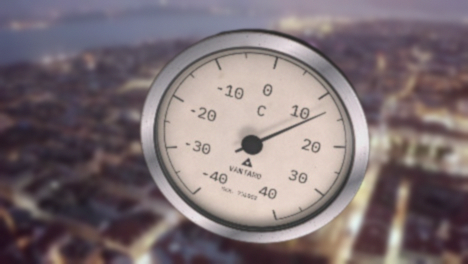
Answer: 12.5°C
